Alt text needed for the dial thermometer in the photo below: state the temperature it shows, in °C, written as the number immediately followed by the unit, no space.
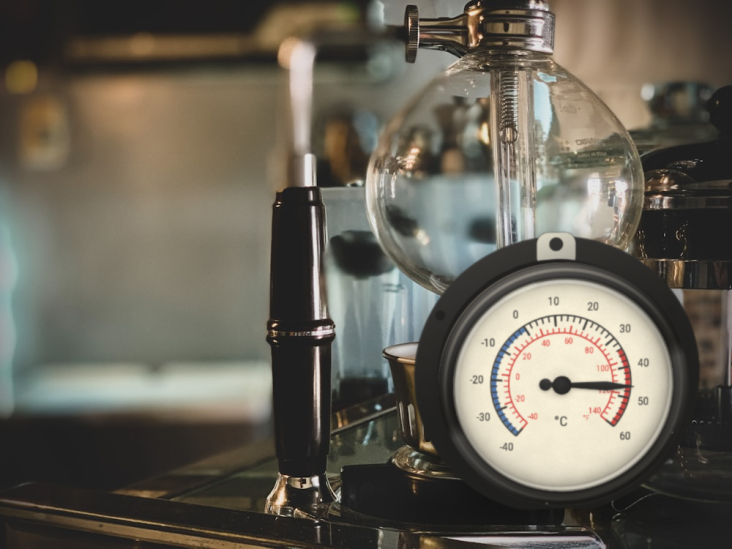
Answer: 46°C
